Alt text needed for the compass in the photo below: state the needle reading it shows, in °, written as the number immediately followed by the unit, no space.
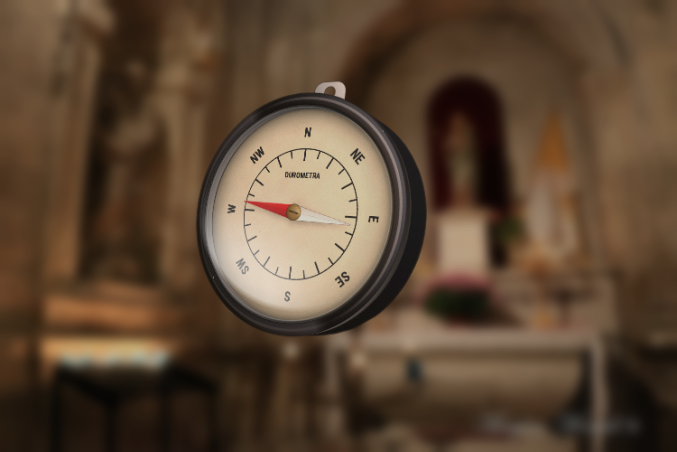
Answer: 277.5°
